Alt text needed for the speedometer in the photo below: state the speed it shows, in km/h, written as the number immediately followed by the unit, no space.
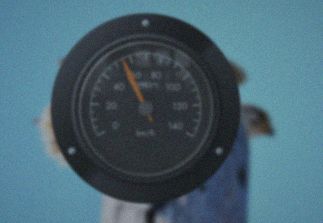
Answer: 55km/h
